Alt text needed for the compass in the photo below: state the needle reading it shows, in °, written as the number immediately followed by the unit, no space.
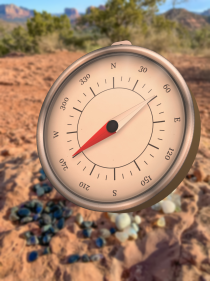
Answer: 240°
